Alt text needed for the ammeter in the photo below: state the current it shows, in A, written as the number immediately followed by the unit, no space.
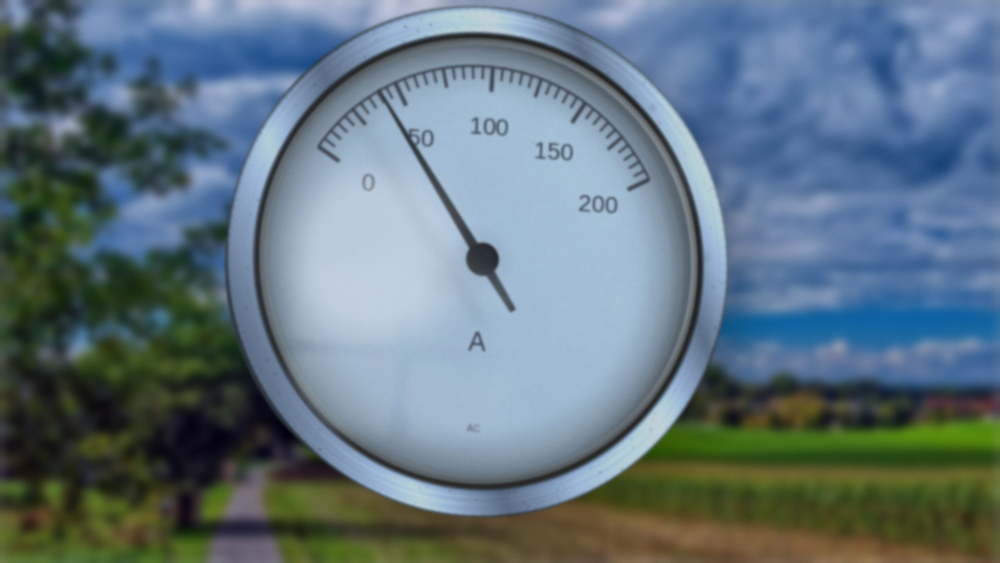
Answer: 40A
